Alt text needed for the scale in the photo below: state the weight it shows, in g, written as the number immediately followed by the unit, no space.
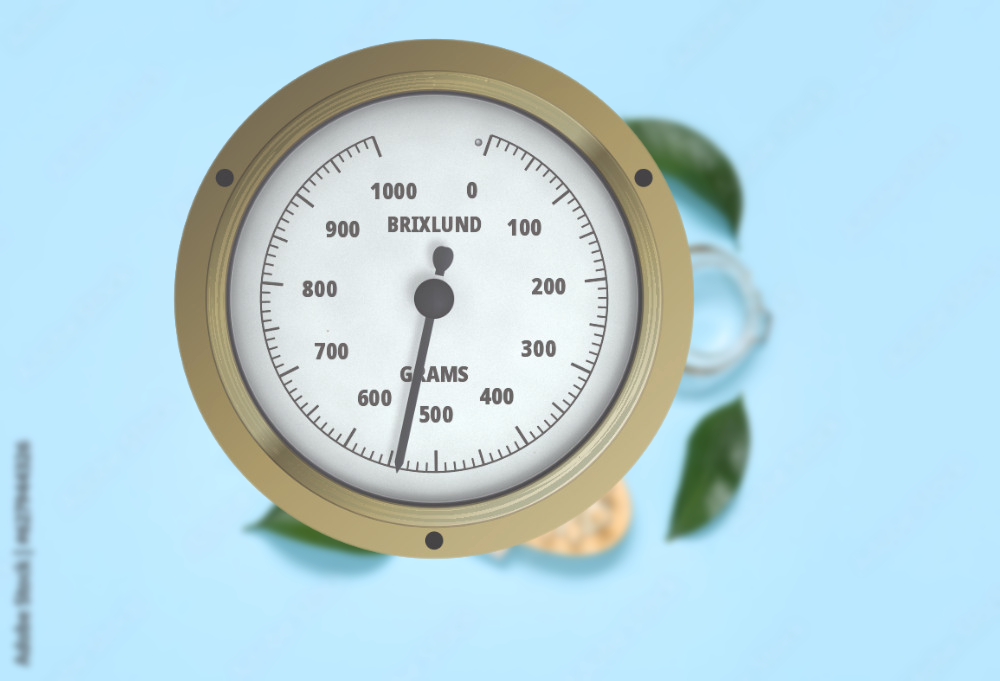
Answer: 540g
